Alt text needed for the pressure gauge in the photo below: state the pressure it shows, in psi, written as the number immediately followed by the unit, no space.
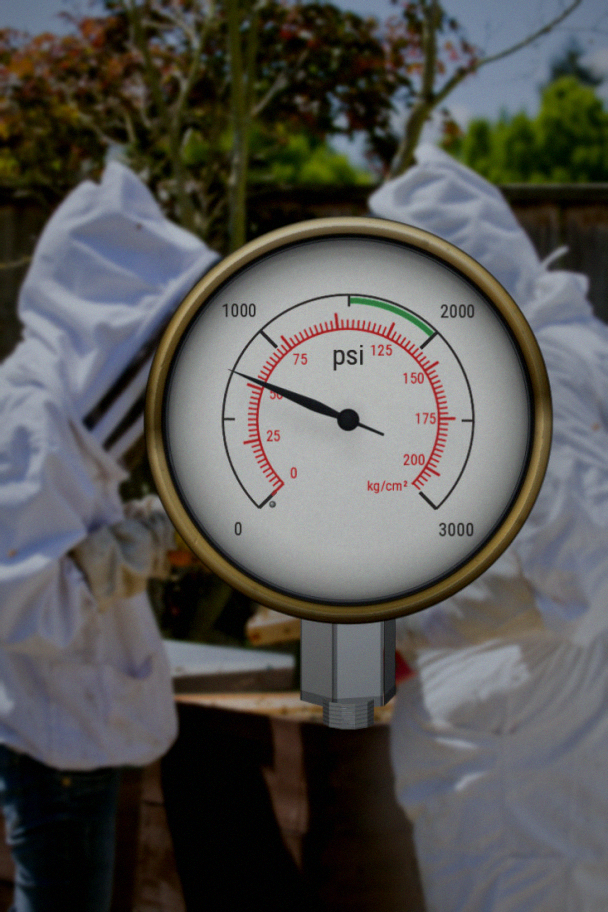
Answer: 750psi
